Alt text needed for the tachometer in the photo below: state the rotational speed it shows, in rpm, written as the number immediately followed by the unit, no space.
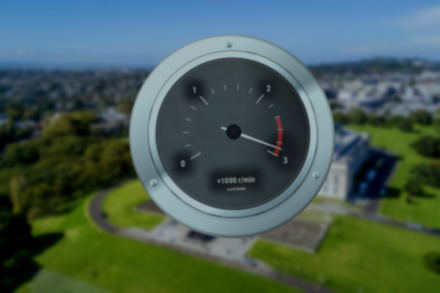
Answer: 2900rpm
